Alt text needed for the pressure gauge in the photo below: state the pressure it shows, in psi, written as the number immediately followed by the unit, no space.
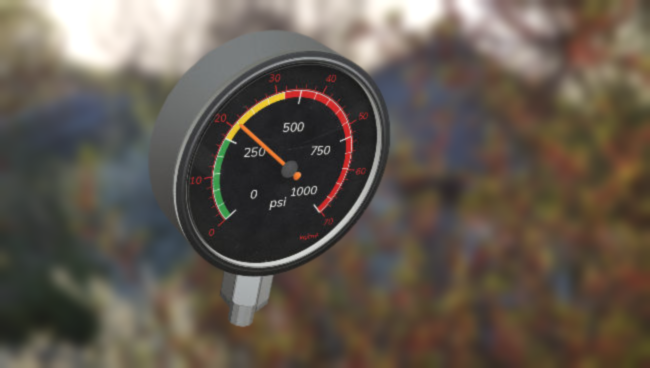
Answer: 300psi
